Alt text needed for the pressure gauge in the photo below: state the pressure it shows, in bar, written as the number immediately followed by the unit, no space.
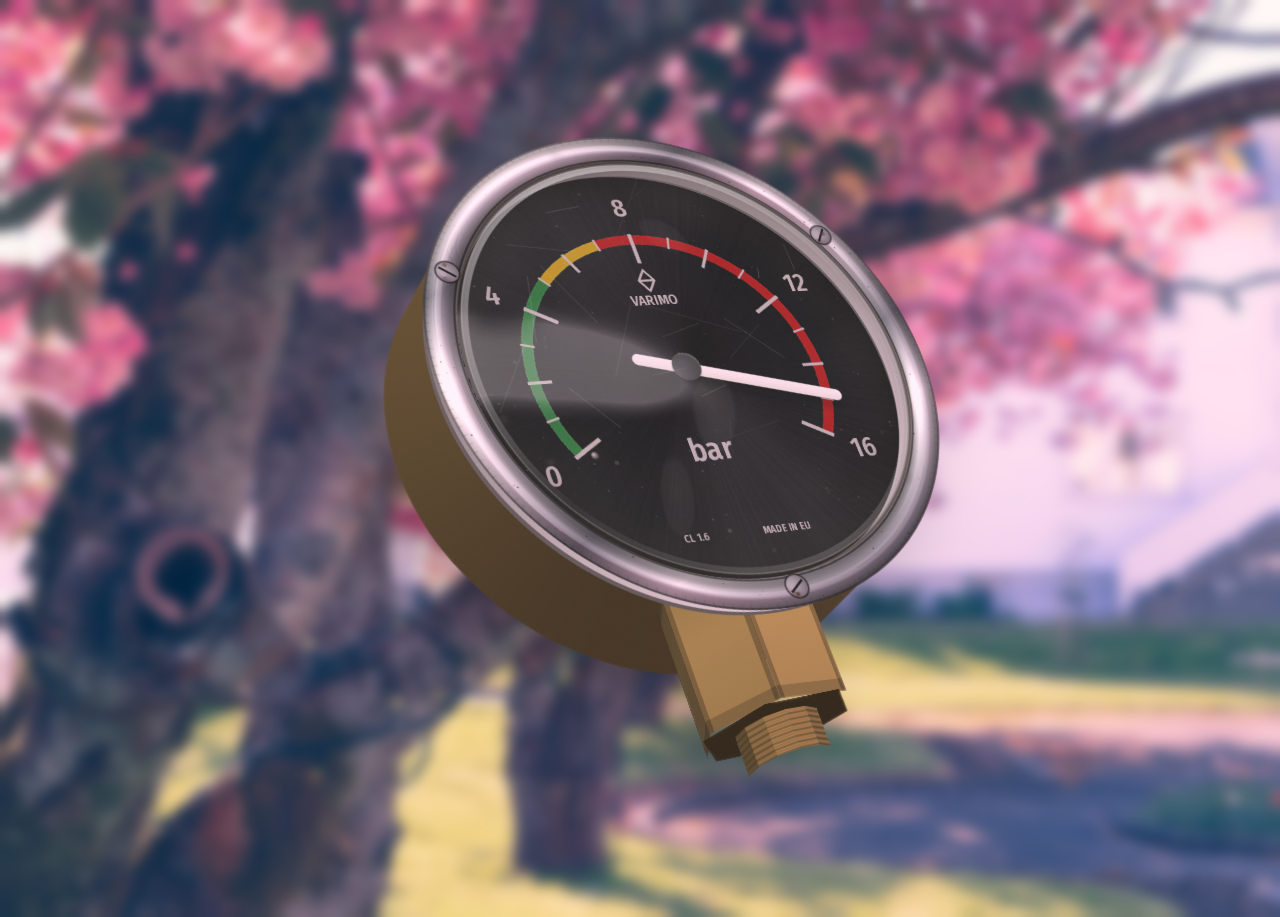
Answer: 15bar
